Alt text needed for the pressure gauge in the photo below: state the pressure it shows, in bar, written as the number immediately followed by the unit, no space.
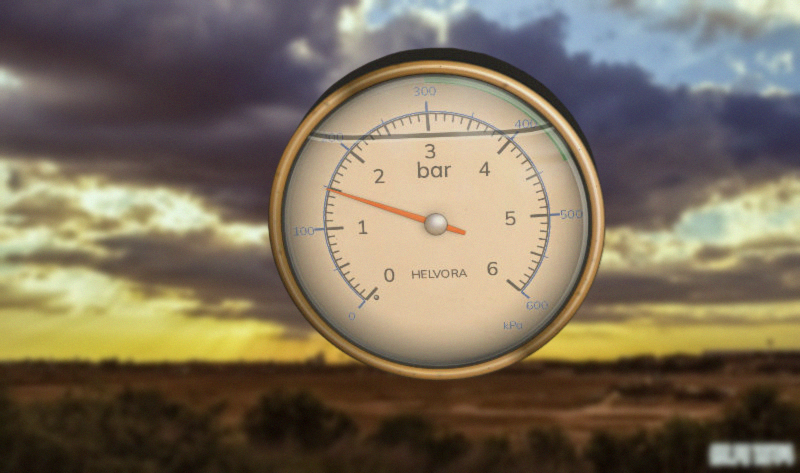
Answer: 1.5bar
